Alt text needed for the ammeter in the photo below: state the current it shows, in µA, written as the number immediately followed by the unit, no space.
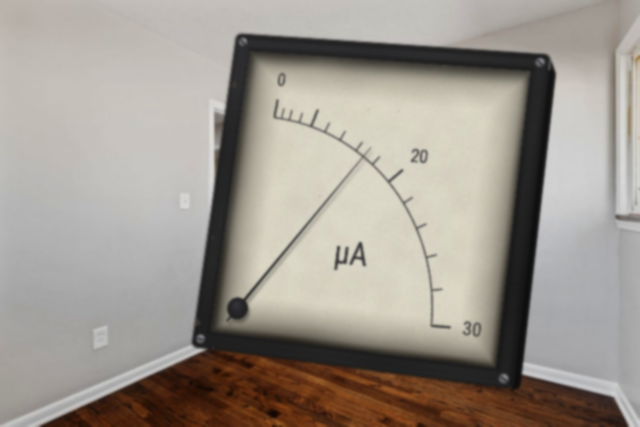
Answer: 17µA
